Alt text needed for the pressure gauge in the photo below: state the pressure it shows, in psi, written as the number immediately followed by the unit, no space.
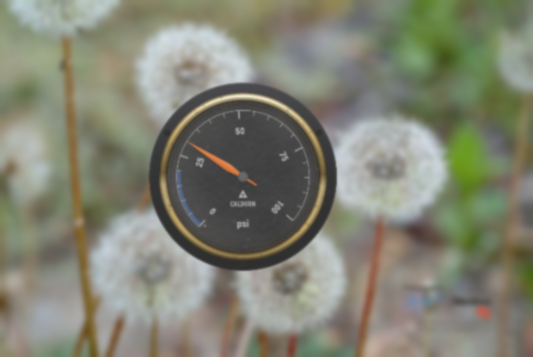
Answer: 30psi
